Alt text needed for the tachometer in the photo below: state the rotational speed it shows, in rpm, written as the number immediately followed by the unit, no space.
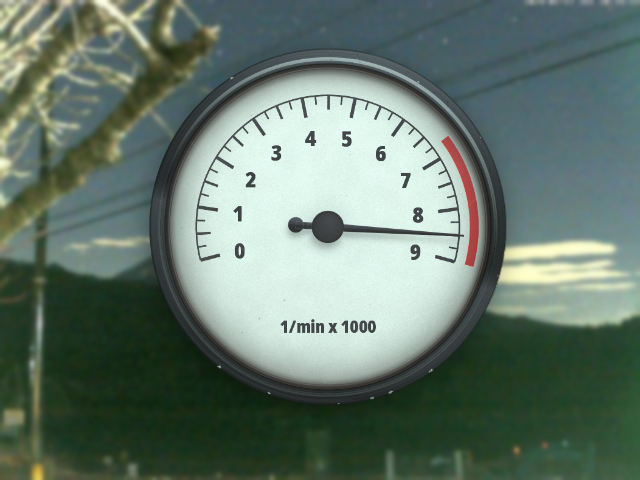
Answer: 8500rpm
